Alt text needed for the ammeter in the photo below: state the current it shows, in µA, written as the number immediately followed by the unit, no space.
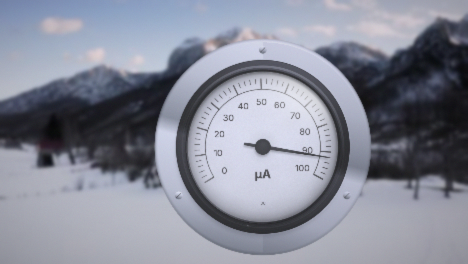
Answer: 92µA
